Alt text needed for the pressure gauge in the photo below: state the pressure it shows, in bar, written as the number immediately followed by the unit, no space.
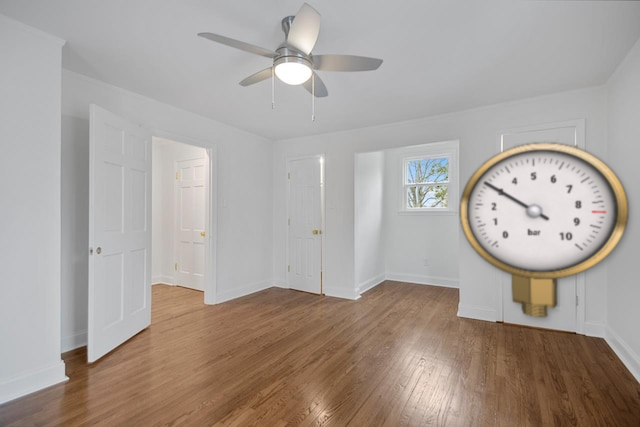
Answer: 3bar
